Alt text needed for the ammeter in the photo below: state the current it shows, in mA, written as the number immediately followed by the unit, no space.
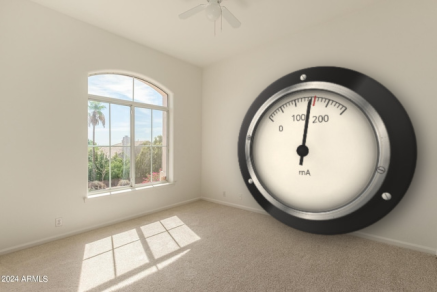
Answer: 150mA
